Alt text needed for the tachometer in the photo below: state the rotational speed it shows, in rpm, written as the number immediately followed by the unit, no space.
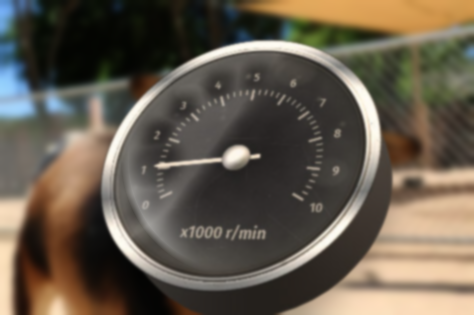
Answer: 1000rpm
